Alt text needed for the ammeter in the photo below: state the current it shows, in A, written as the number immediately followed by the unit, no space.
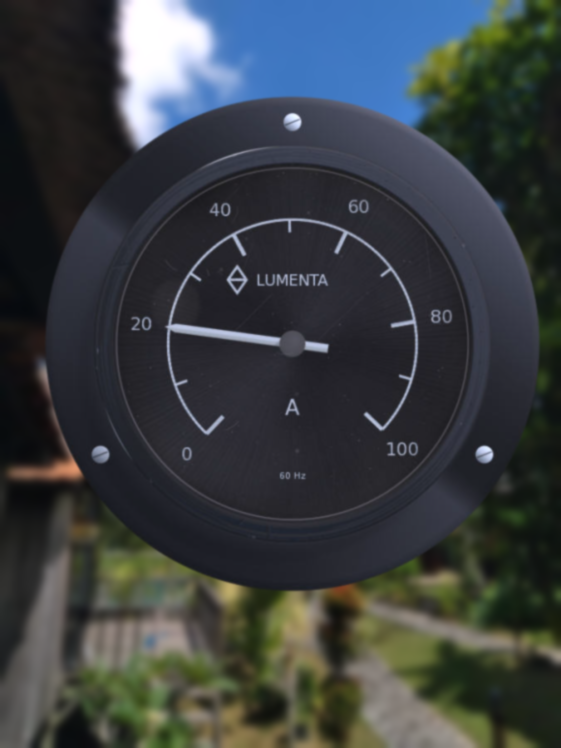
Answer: 20A
